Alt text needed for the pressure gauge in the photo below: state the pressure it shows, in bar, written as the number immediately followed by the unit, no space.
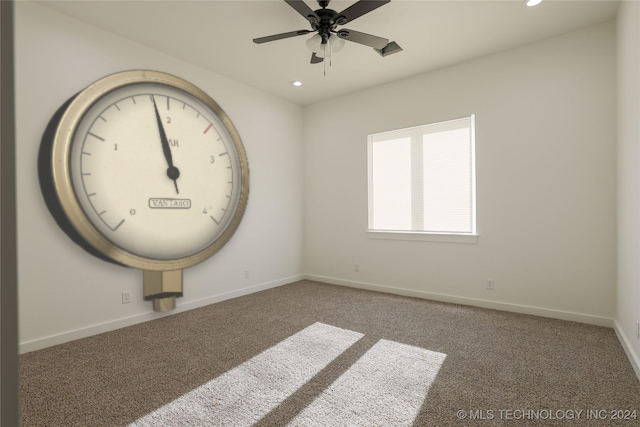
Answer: 1.8bar
